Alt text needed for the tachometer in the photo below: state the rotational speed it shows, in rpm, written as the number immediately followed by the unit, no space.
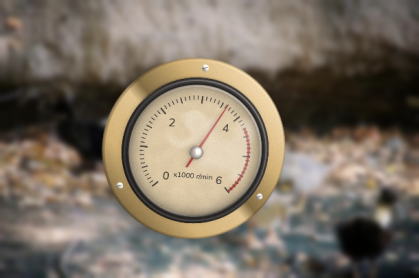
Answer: 3600rpm
